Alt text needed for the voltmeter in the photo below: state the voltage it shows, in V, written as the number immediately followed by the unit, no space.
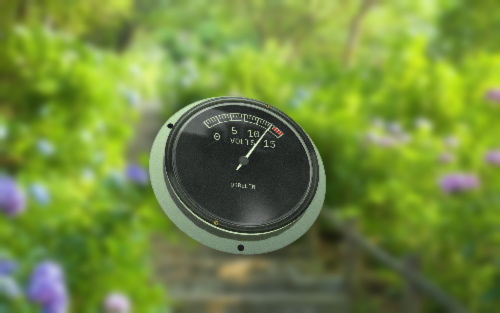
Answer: 12.5V
